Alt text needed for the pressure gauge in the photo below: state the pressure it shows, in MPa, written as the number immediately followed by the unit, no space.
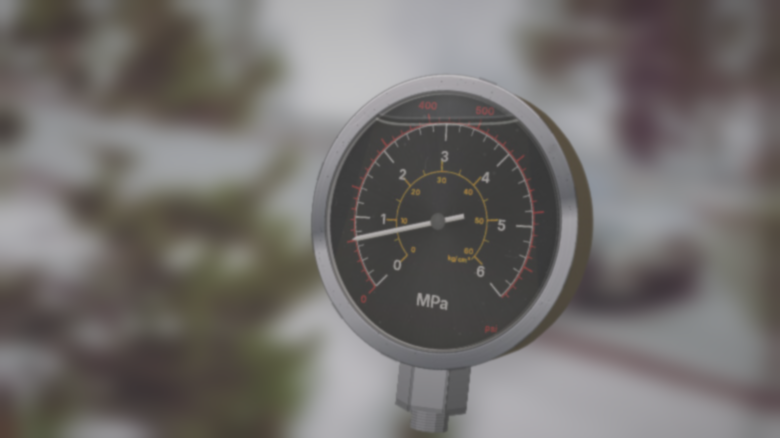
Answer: 0.7MPa
